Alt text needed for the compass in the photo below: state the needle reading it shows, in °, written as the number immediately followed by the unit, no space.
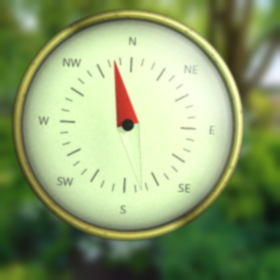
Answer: 345°
